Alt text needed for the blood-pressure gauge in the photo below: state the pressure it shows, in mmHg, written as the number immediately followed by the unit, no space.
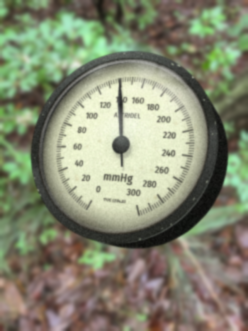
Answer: 140mmHg
